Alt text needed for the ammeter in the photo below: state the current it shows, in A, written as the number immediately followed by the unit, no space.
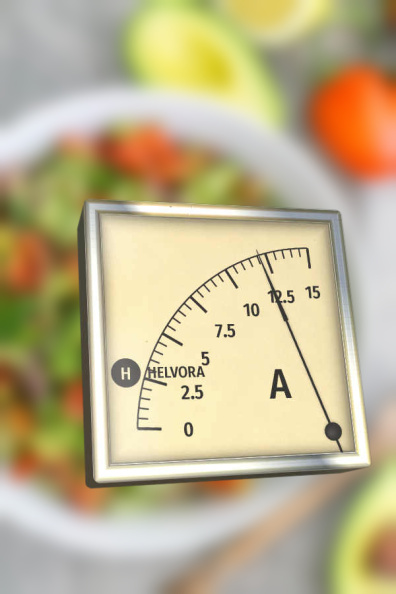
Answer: 12A
